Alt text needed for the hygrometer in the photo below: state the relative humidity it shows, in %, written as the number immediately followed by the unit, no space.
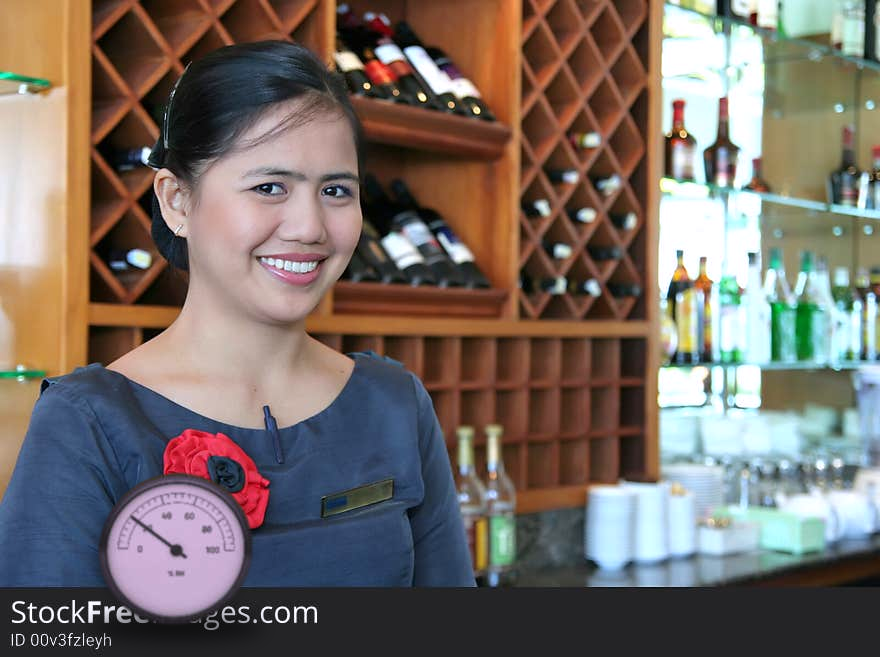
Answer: 20%
